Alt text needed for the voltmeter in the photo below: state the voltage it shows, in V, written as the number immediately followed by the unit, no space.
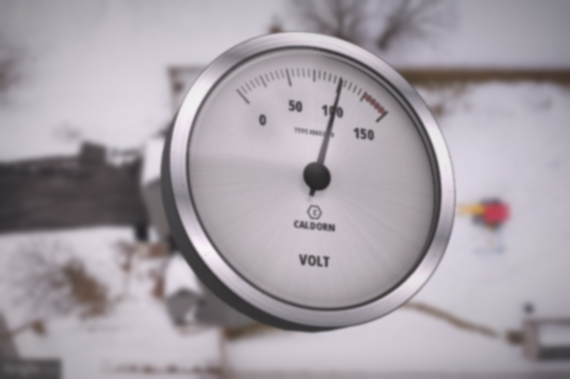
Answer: 100V
